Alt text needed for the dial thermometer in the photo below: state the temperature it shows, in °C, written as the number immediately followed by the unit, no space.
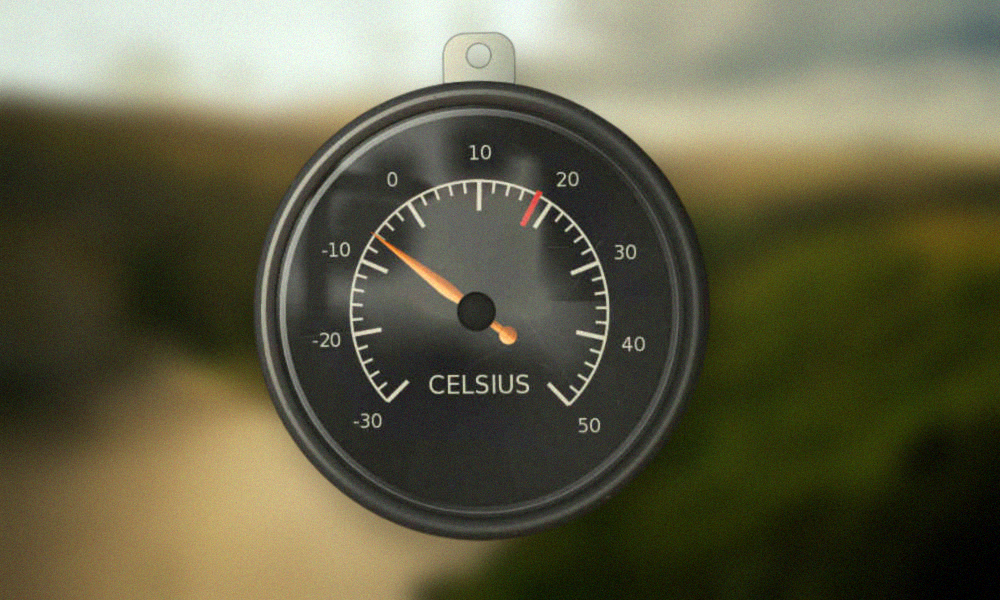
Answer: -6°C
